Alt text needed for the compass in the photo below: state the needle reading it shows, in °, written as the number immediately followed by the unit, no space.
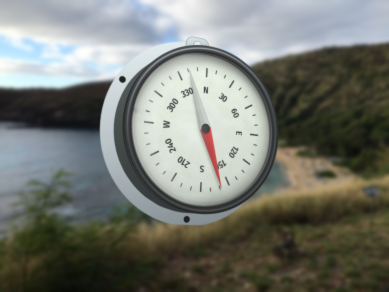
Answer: 160°
